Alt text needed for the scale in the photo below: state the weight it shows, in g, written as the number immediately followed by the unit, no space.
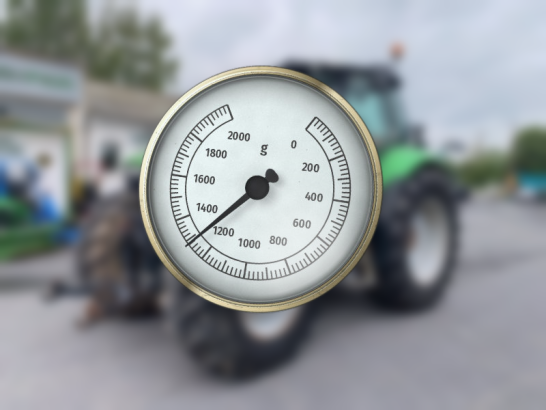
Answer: 1280g
